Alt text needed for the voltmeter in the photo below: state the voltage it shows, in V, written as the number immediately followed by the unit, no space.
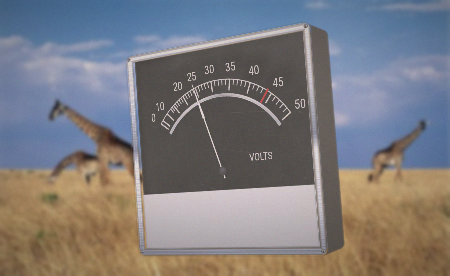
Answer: 25V
